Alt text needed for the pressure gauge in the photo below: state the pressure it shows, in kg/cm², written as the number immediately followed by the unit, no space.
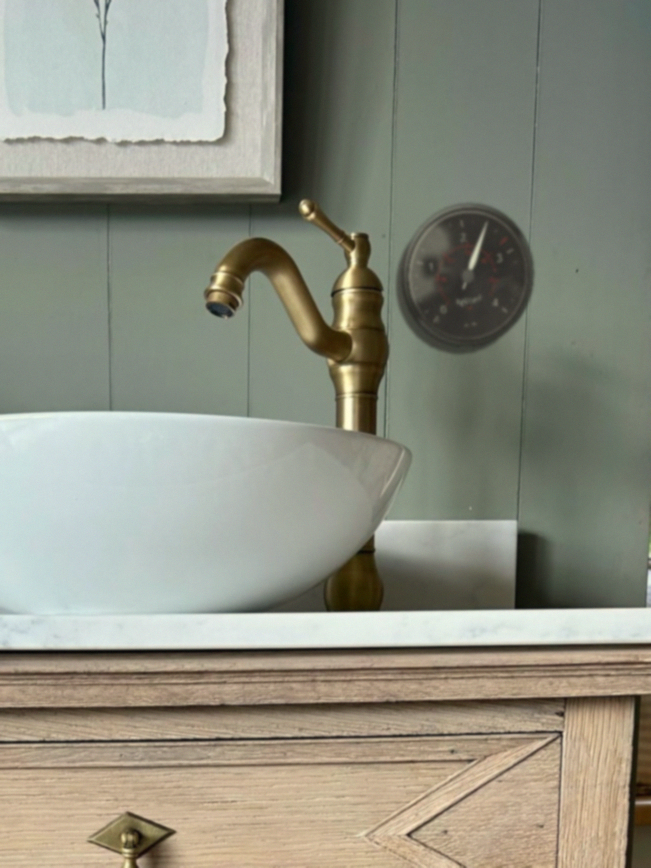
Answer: 2.4kg/cm²
